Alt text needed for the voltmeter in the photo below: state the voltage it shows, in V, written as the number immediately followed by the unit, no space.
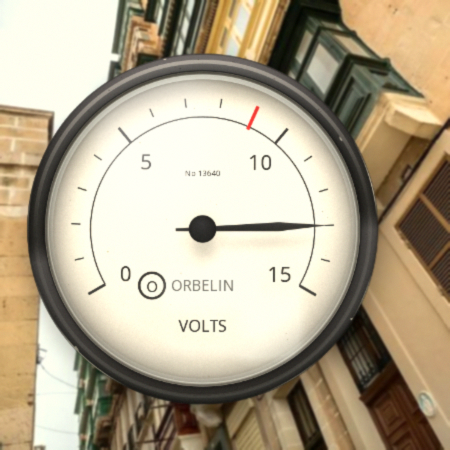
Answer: 13V
